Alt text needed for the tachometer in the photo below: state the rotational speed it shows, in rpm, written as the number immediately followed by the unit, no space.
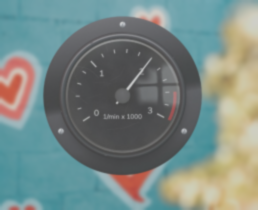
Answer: 2000rpm
